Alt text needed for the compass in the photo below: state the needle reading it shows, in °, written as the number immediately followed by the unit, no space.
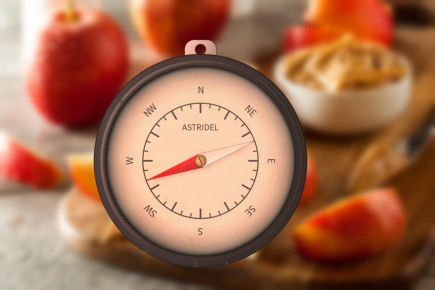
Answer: 250°
